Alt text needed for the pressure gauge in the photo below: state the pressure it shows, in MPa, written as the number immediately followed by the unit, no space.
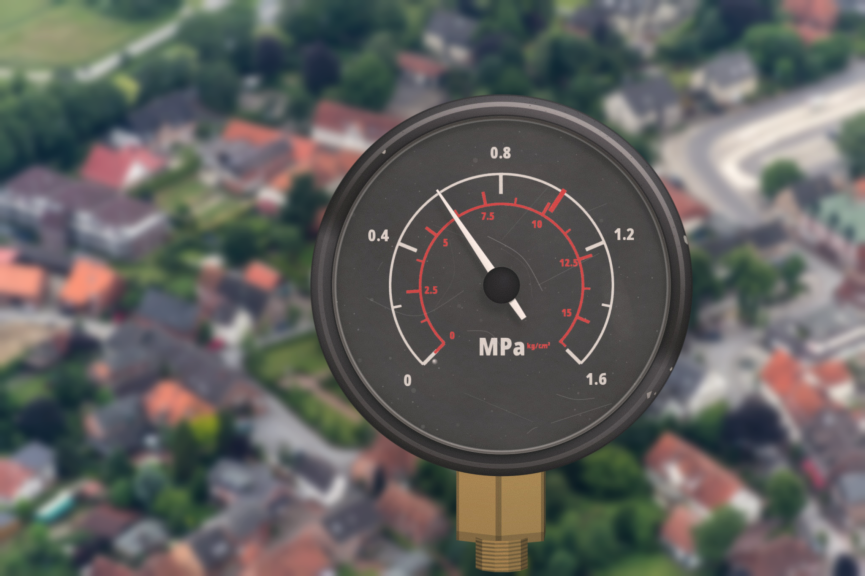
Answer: 0.6MPa
